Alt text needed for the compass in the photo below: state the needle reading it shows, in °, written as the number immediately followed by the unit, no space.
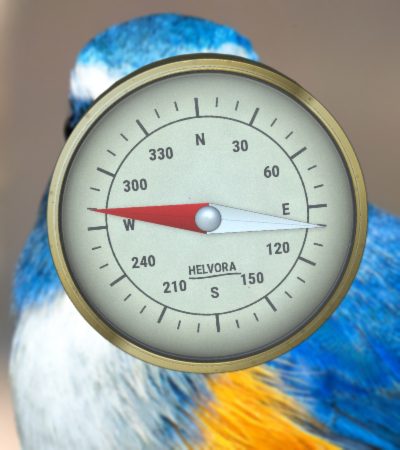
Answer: 280°
